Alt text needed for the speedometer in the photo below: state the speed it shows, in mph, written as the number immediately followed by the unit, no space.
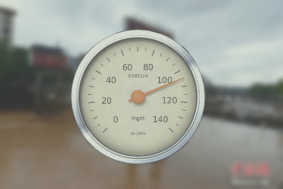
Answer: 105mph
